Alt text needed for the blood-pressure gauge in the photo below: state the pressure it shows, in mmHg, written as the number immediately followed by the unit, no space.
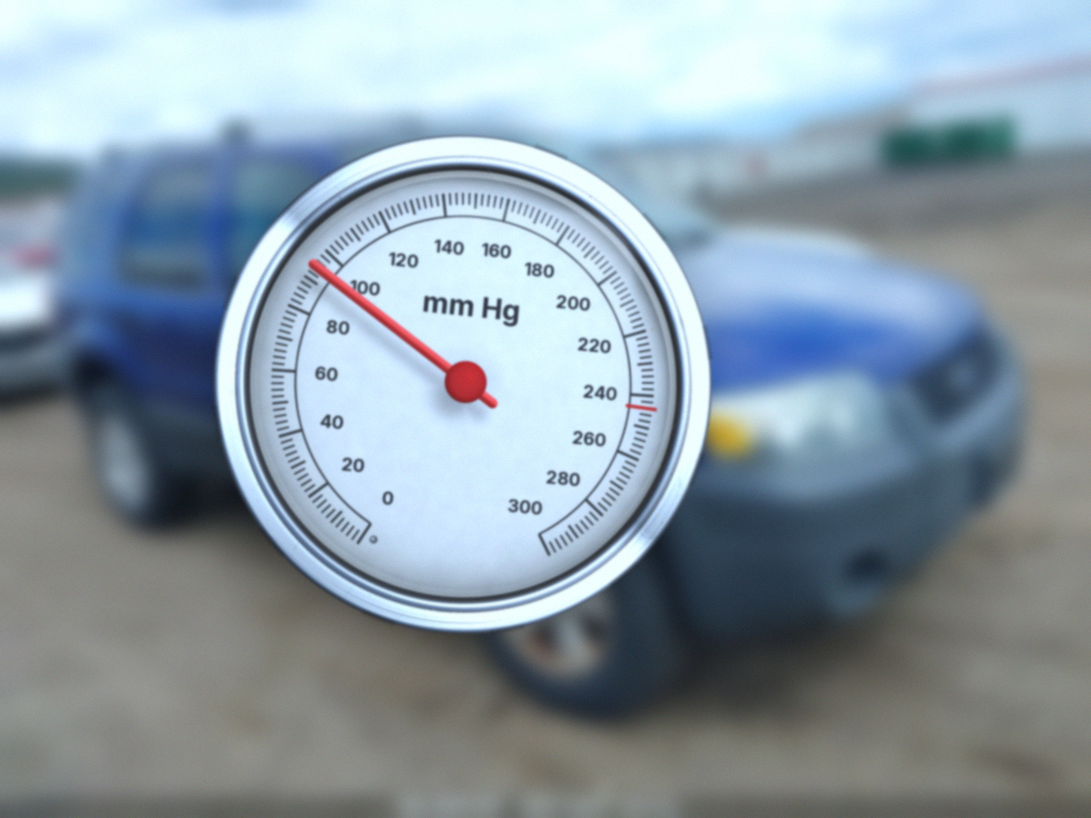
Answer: 94mmHg
